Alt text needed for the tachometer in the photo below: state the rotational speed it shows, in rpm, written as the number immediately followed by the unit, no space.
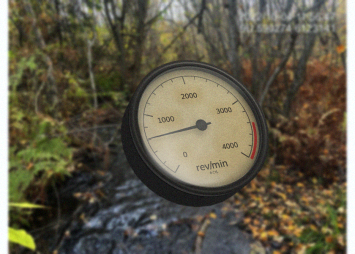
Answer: 600rpm
